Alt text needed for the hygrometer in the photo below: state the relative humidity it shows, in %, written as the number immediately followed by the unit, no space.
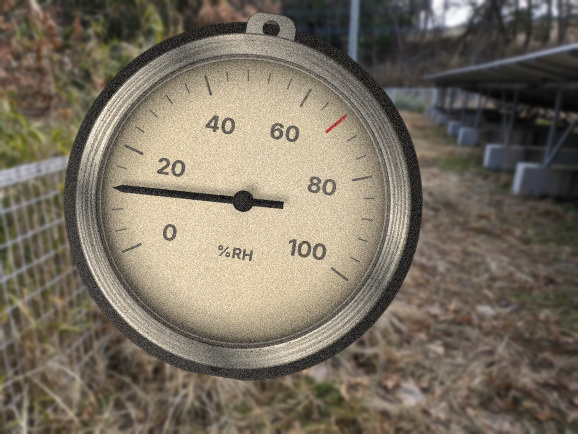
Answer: 12%
